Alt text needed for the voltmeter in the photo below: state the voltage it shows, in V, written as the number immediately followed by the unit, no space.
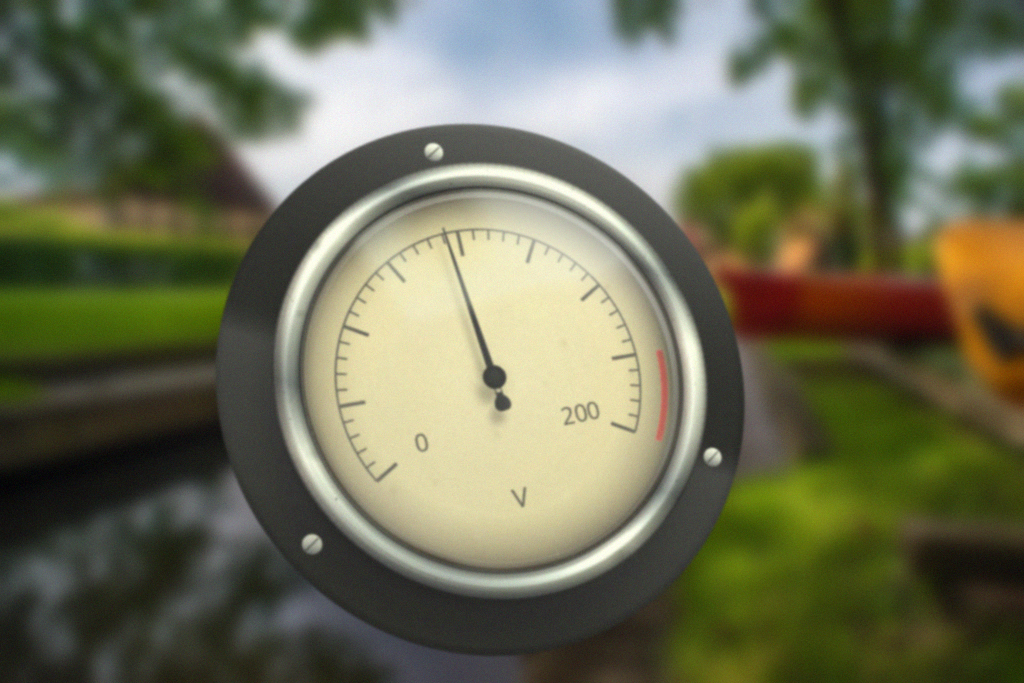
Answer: 95V
